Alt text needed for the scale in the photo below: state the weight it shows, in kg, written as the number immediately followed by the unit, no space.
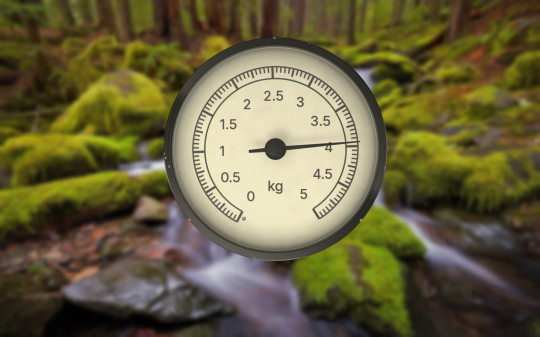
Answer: 3.95kg
